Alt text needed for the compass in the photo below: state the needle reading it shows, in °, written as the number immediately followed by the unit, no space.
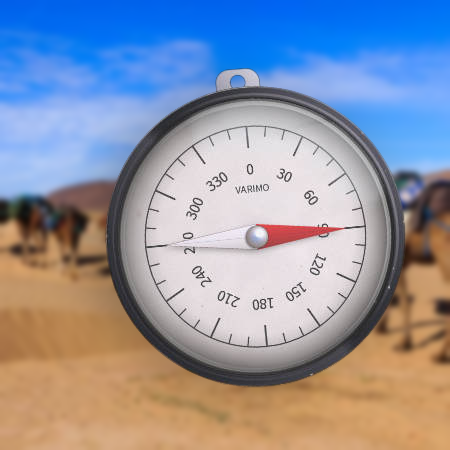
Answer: 90°
